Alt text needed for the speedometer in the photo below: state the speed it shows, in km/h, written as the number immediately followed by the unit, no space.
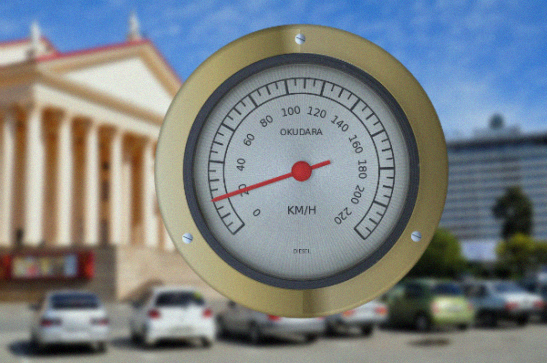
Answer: 20km/h
